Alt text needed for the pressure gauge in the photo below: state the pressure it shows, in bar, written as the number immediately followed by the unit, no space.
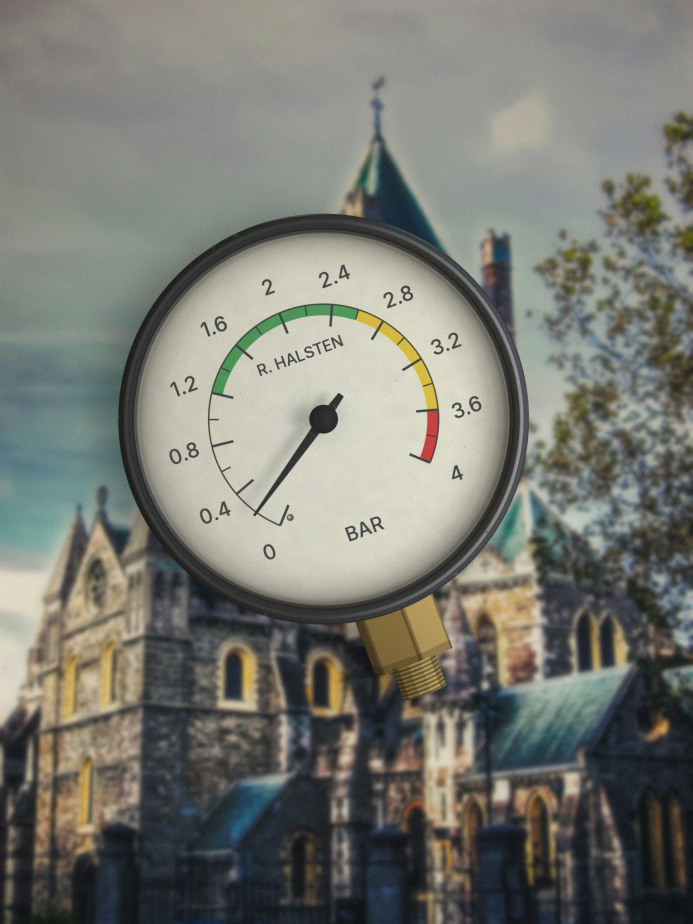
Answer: 0.2bar
